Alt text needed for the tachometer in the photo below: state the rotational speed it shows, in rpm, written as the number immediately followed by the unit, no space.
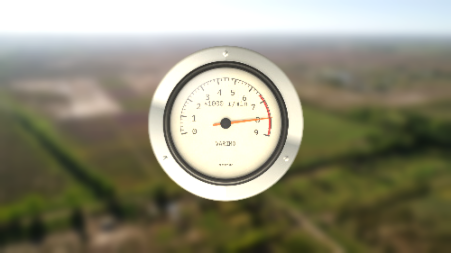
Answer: 8000rpm
